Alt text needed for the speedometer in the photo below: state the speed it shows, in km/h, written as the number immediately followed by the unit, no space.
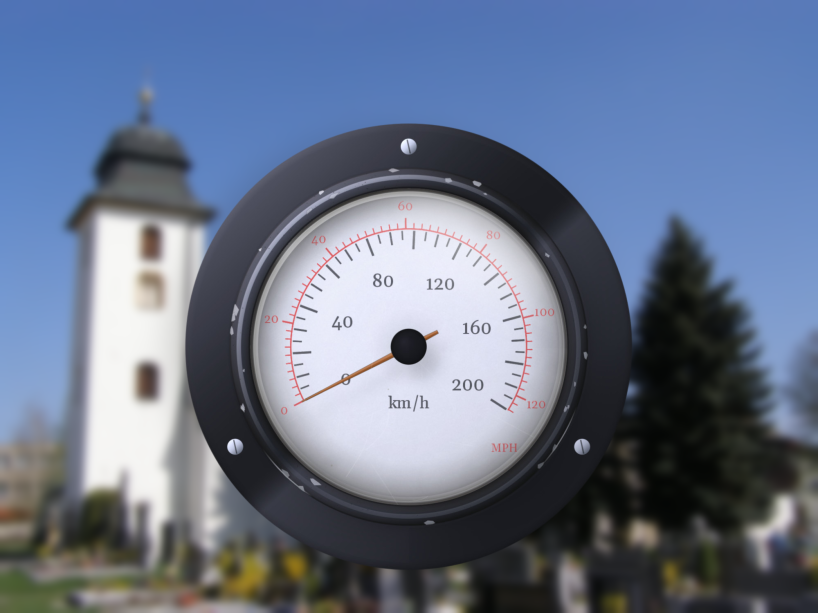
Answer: 0km/h
